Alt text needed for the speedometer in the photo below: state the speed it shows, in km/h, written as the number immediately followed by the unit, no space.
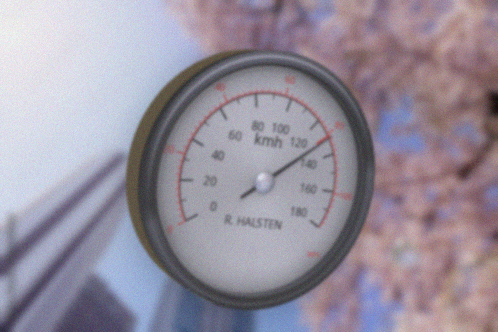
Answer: 130km/h
